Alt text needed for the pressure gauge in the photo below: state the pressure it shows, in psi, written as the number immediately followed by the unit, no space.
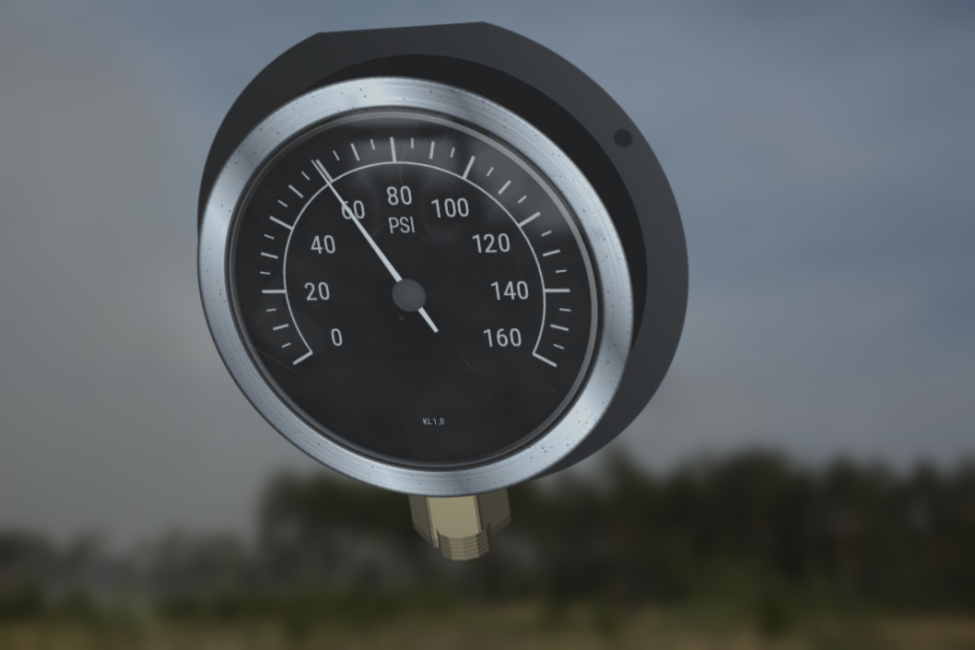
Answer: 60psi
